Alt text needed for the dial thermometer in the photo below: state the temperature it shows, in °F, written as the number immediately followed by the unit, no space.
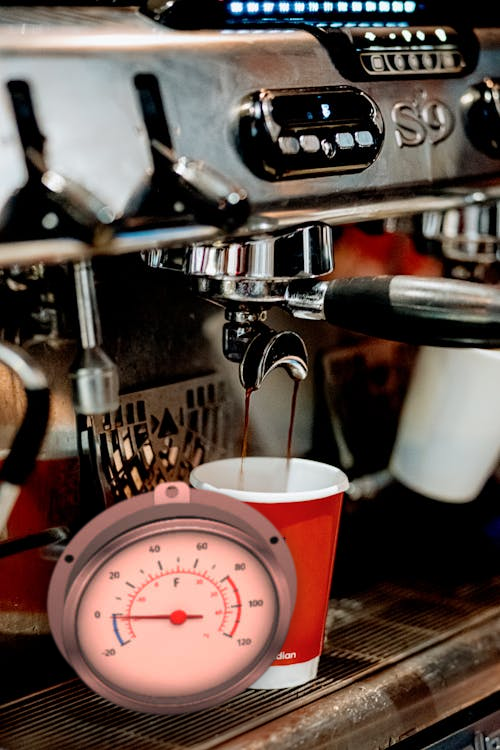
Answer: 0°F
